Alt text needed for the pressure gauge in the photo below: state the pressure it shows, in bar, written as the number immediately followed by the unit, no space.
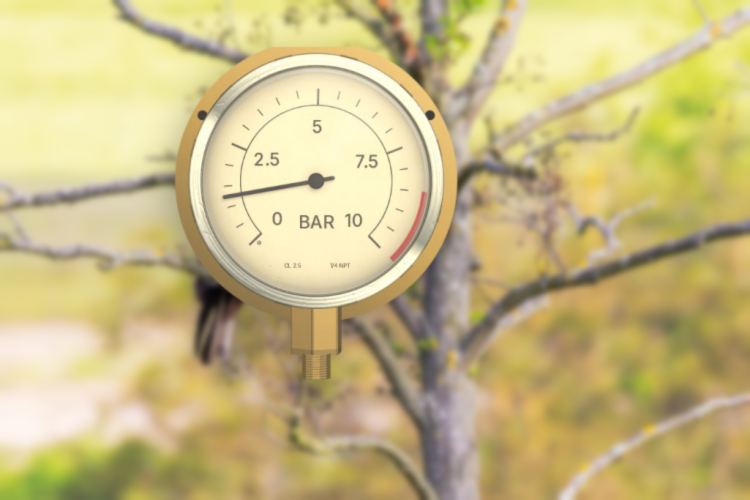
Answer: 1.25bar
